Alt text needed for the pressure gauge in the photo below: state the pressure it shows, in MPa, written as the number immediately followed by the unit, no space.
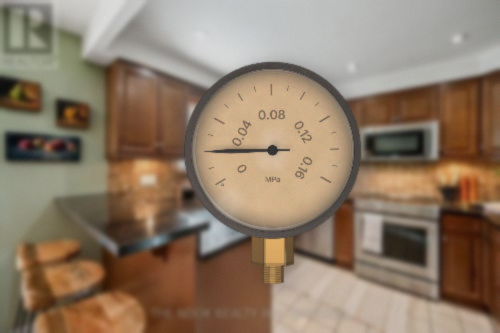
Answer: 0.02MPa
